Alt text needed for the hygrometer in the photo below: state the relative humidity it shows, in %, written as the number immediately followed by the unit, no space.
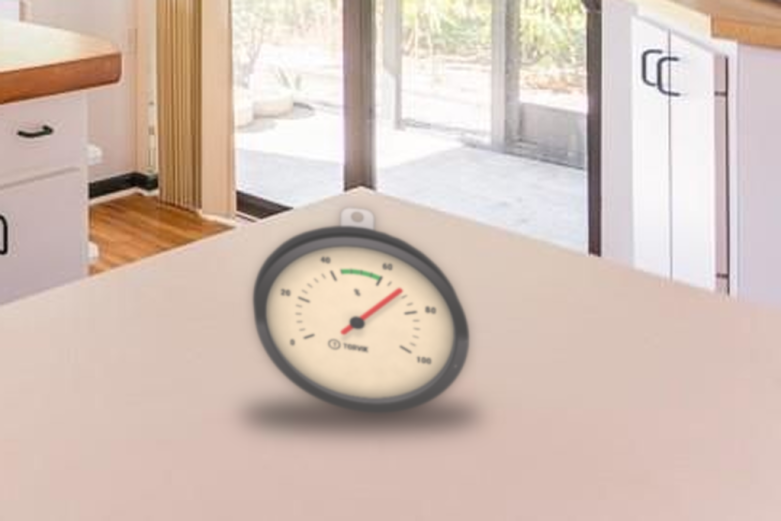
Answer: 68%
